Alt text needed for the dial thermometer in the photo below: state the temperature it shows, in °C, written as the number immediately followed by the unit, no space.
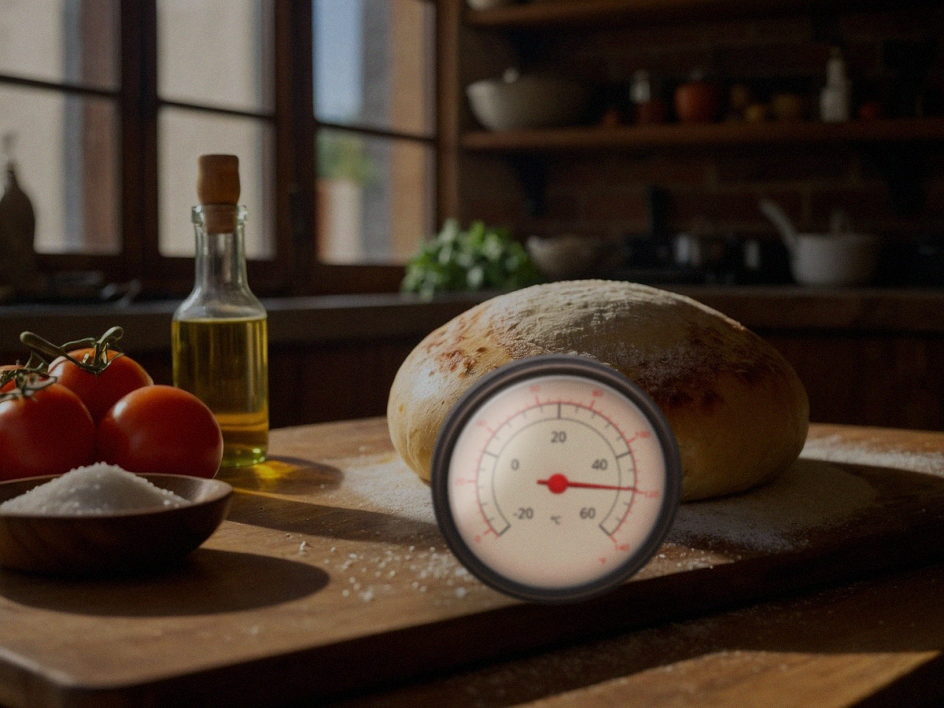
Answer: 48°C
